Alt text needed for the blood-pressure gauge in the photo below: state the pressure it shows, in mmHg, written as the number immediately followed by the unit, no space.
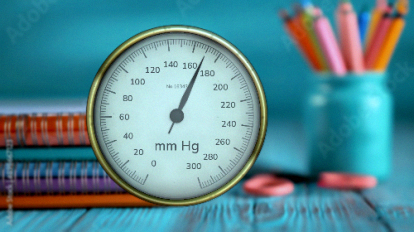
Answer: 170mmHg
